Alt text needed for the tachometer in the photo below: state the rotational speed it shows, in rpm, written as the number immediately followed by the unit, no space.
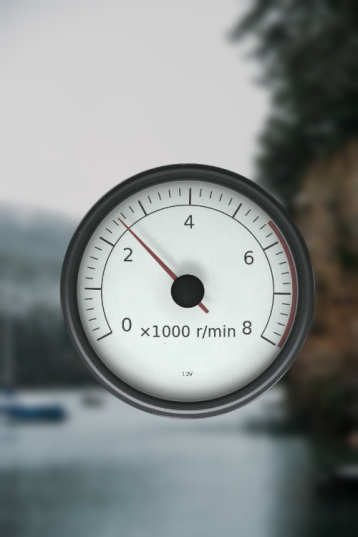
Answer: 2500rpm
